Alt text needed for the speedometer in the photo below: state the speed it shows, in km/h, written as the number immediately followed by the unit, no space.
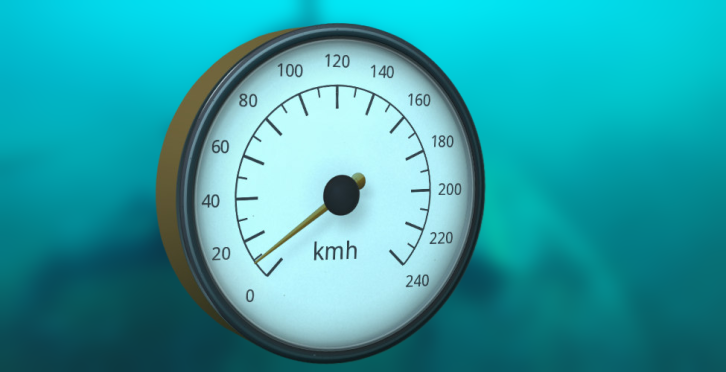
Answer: 10km/h
